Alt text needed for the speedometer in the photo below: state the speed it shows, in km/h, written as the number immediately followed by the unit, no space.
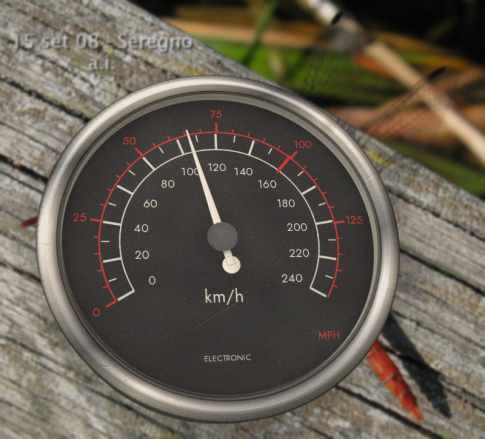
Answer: 105km/h
